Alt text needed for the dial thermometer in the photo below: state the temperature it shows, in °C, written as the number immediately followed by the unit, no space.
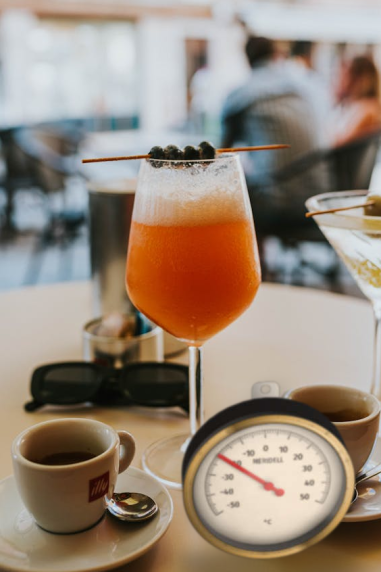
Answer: -20°C
